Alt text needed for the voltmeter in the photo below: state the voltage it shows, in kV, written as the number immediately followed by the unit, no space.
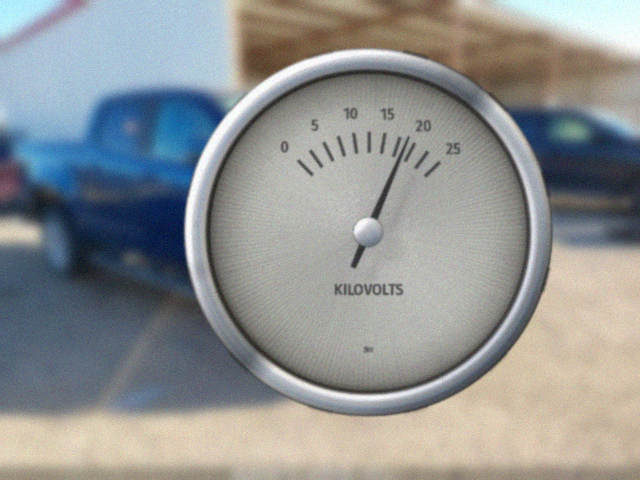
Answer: 18.75kV
